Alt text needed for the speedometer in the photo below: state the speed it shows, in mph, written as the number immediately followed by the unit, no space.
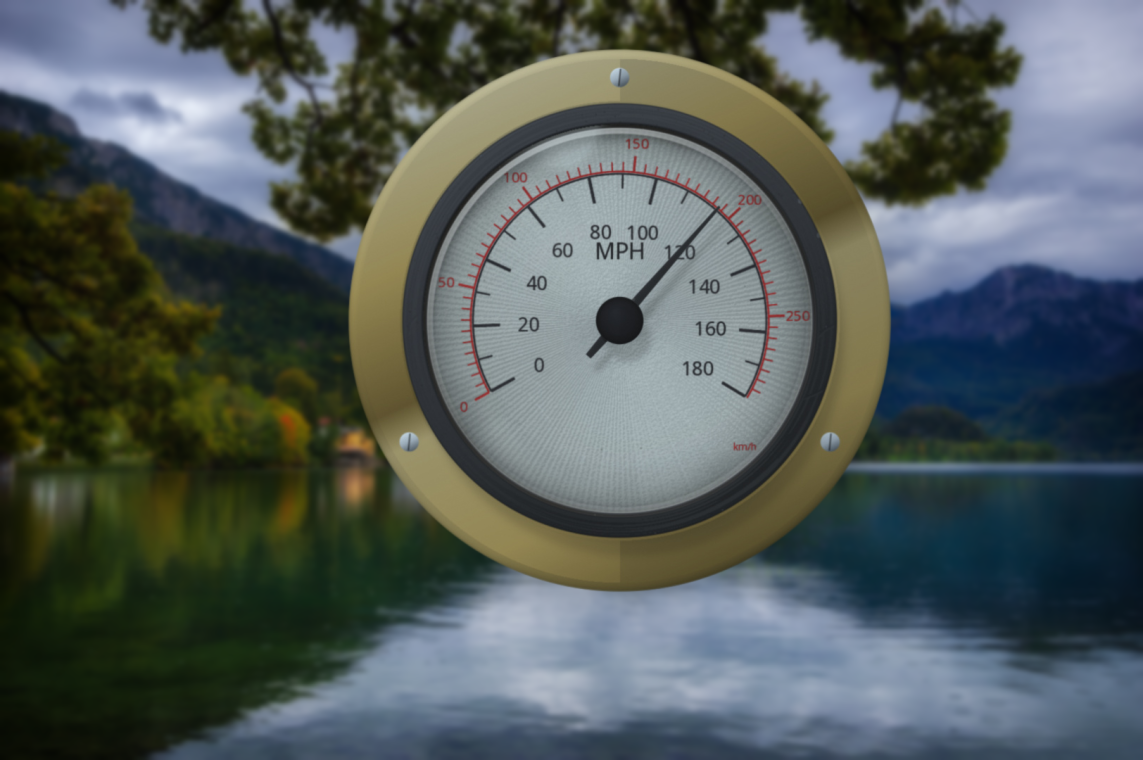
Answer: 120mph
